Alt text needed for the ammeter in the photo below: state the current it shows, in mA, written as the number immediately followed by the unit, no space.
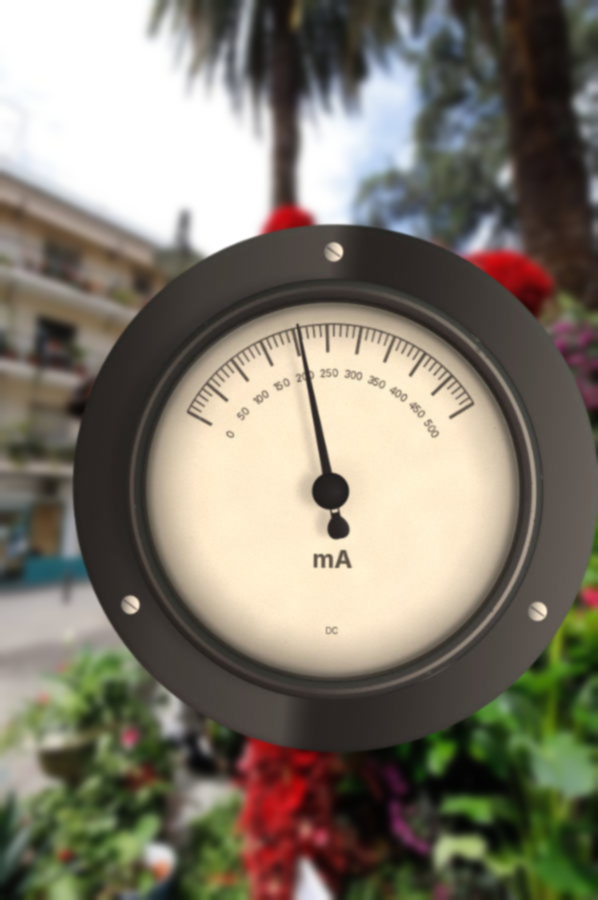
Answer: 210mA
